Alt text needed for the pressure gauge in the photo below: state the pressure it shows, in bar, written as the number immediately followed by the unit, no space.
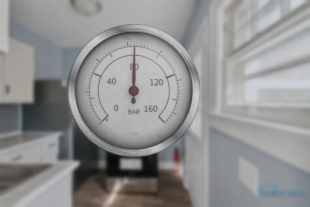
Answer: 80bar
